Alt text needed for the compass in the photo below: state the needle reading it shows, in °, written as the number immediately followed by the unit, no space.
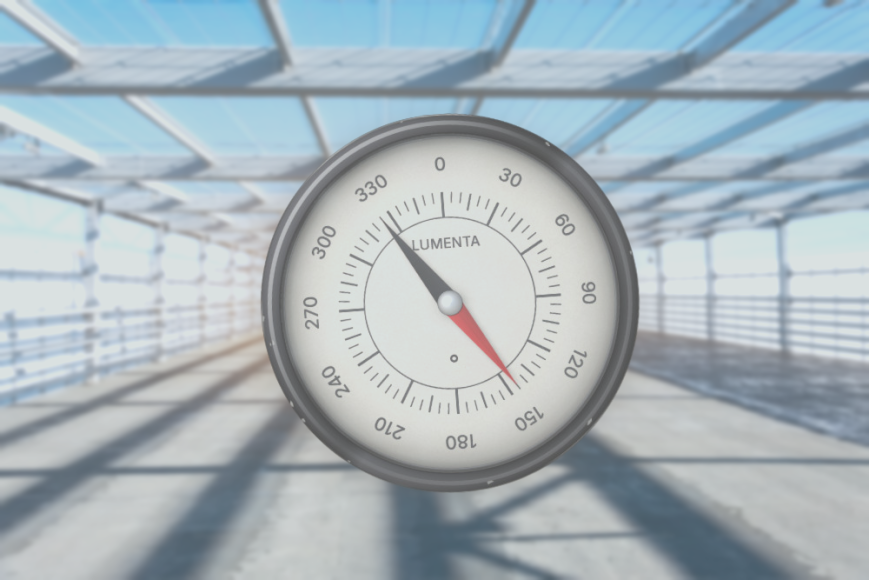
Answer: 145°
